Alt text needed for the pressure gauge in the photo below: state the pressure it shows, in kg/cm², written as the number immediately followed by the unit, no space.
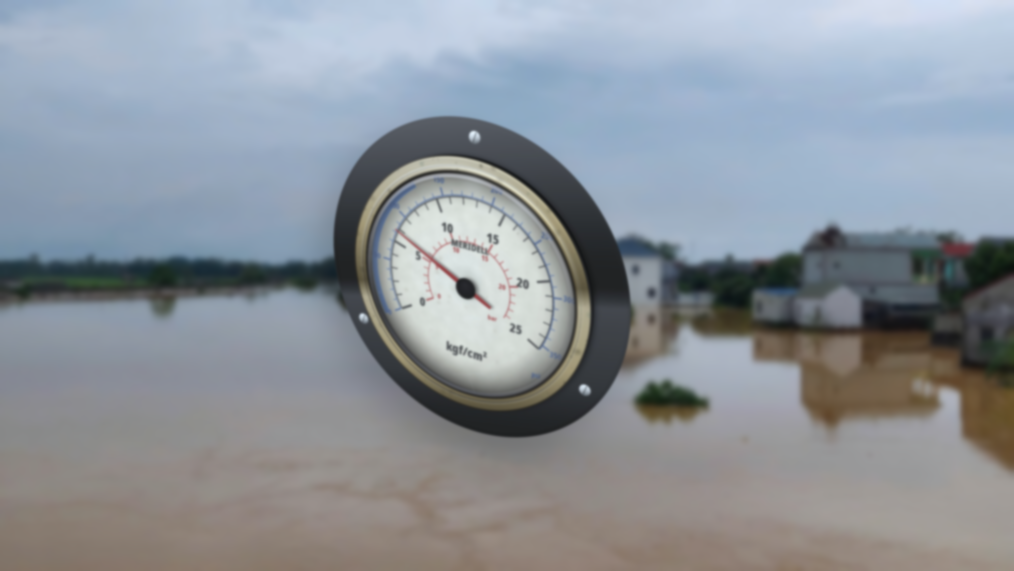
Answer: 6kg/cm²
